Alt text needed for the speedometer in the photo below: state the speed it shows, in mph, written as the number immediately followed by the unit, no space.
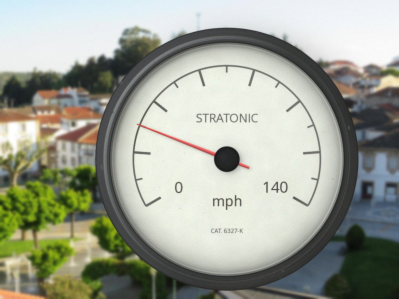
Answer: 30mph
